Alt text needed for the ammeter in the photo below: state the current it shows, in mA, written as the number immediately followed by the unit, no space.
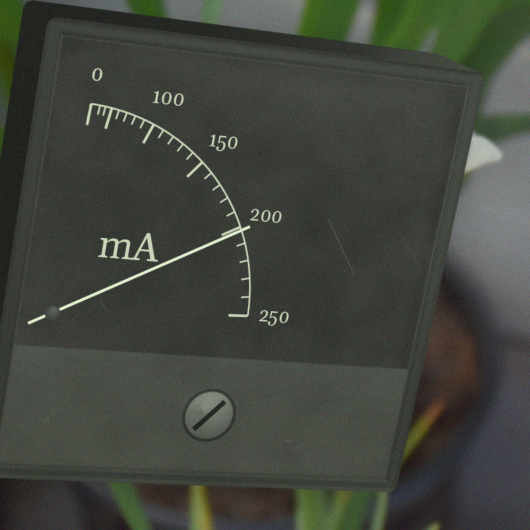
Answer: 200mA
